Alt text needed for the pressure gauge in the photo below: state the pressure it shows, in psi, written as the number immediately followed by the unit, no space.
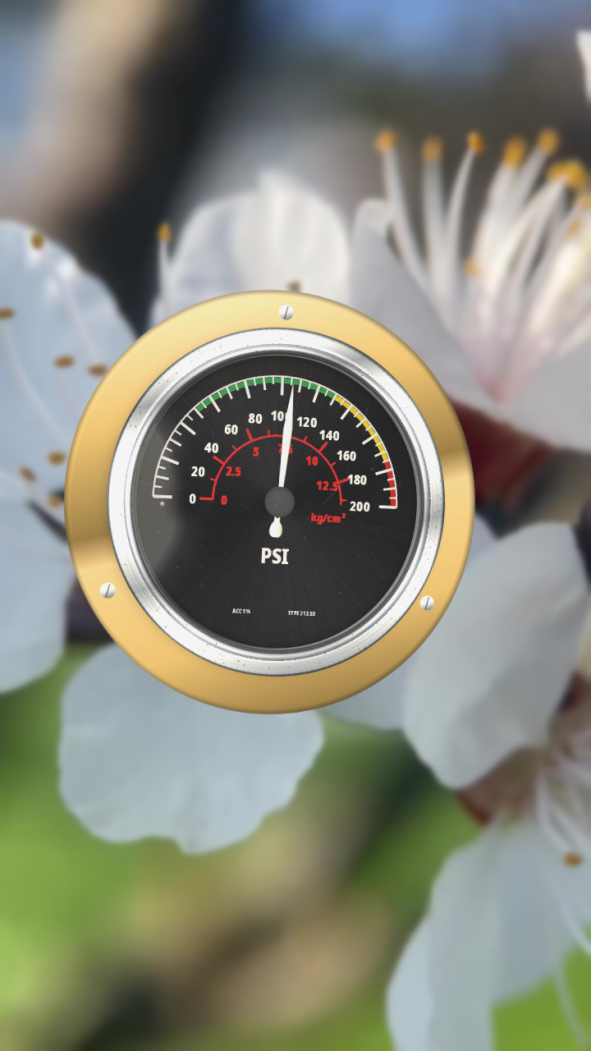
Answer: 105psi
